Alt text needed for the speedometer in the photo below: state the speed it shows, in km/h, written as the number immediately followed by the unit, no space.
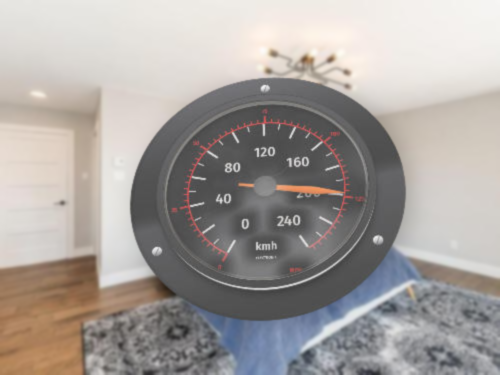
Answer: 200km/h
